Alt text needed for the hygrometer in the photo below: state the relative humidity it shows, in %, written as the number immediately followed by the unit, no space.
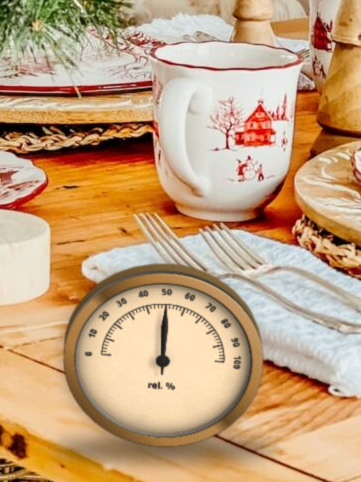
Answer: 50%
